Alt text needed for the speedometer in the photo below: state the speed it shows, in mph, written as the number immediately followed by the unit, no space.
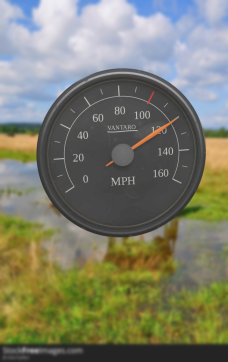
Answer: 120mph
